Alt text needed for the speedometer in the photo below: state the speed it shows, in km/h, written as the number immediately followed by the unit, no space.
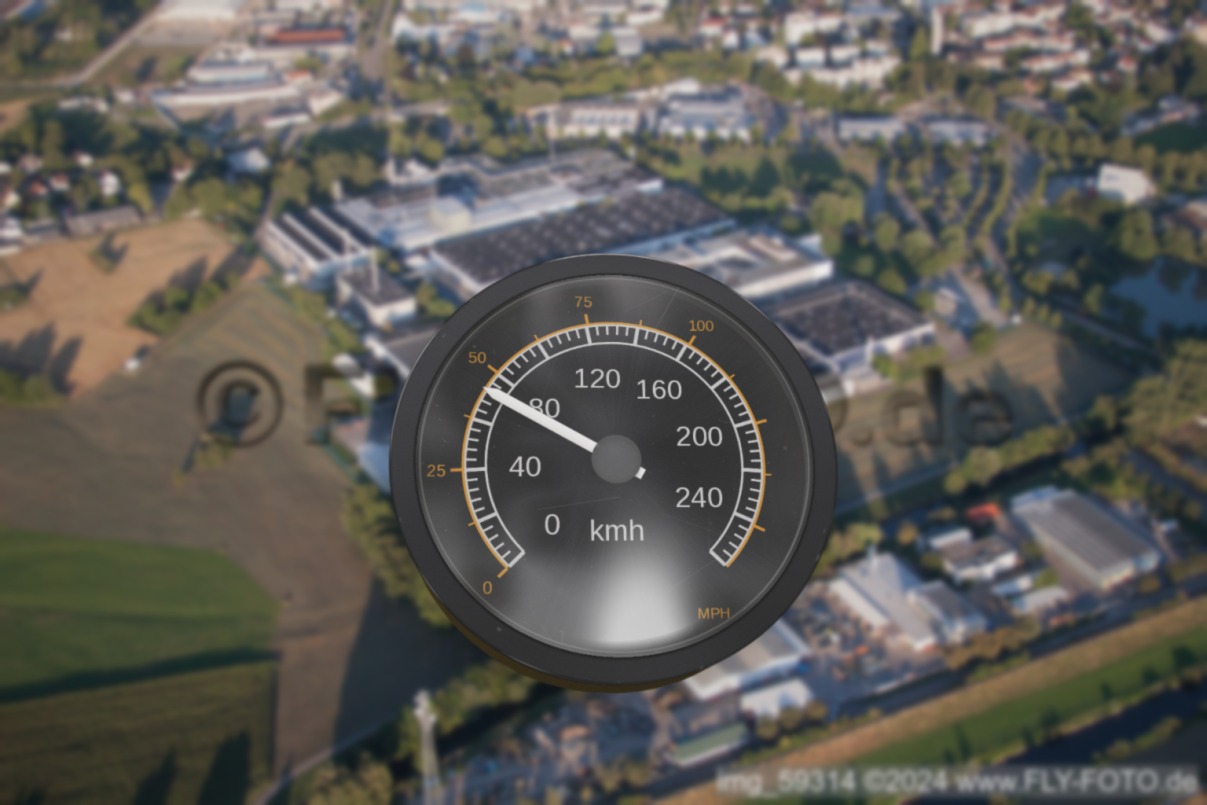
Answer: 72km/h
